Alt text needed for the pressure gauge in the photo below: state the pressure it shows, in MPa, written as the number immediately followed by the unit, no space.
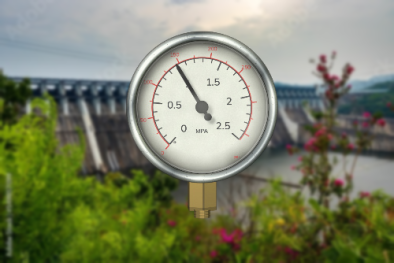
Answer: 1MPa
